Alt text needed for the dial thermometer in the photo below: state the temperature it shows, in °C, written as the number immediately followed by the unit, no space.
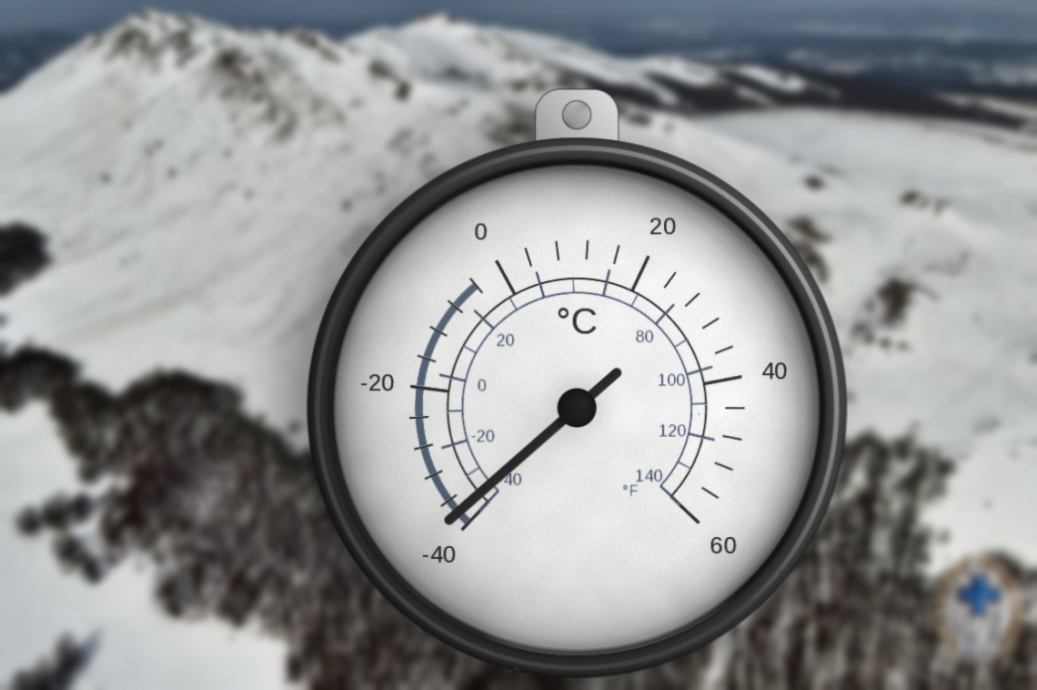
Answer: -38°C
